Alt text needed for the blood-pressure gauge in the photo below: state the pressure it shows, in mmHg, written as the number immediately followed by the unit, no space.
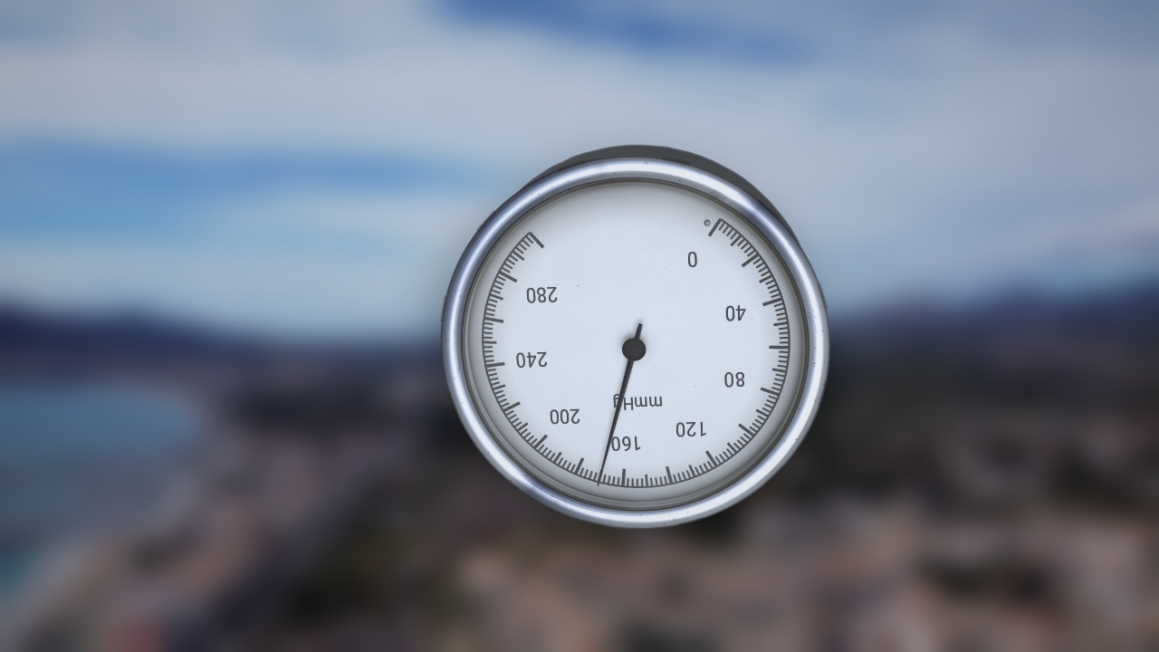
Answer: 170mmHg
